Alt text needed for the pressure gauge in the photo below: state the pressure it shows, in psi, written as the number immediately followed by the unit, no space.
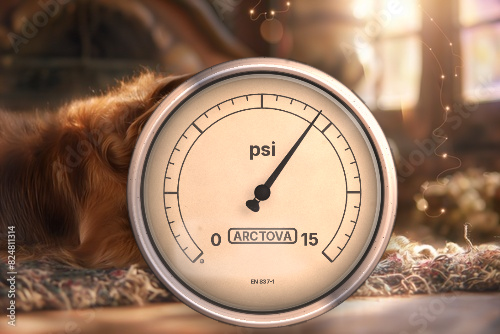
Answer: 9.5psi
